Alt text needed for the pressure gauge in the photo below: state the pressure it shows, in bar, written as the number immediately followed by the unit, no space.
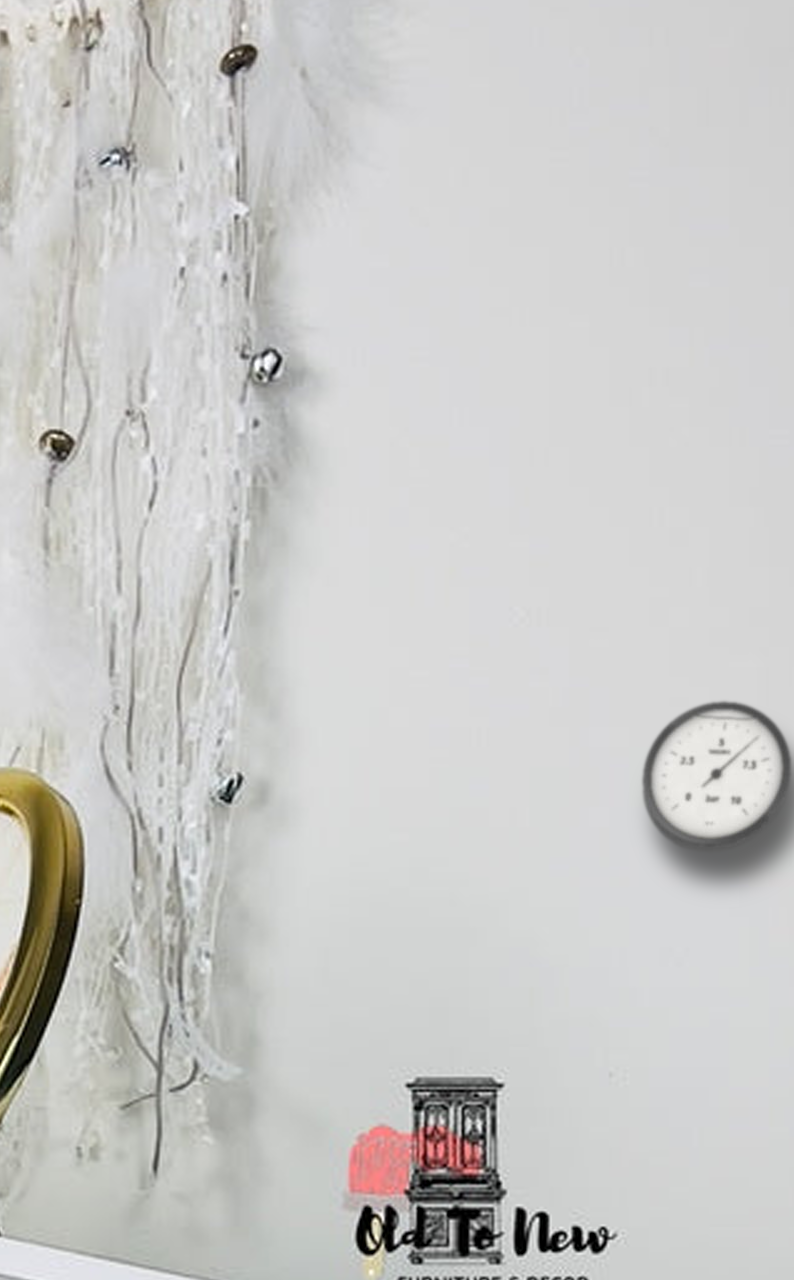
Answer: 6.5bar
